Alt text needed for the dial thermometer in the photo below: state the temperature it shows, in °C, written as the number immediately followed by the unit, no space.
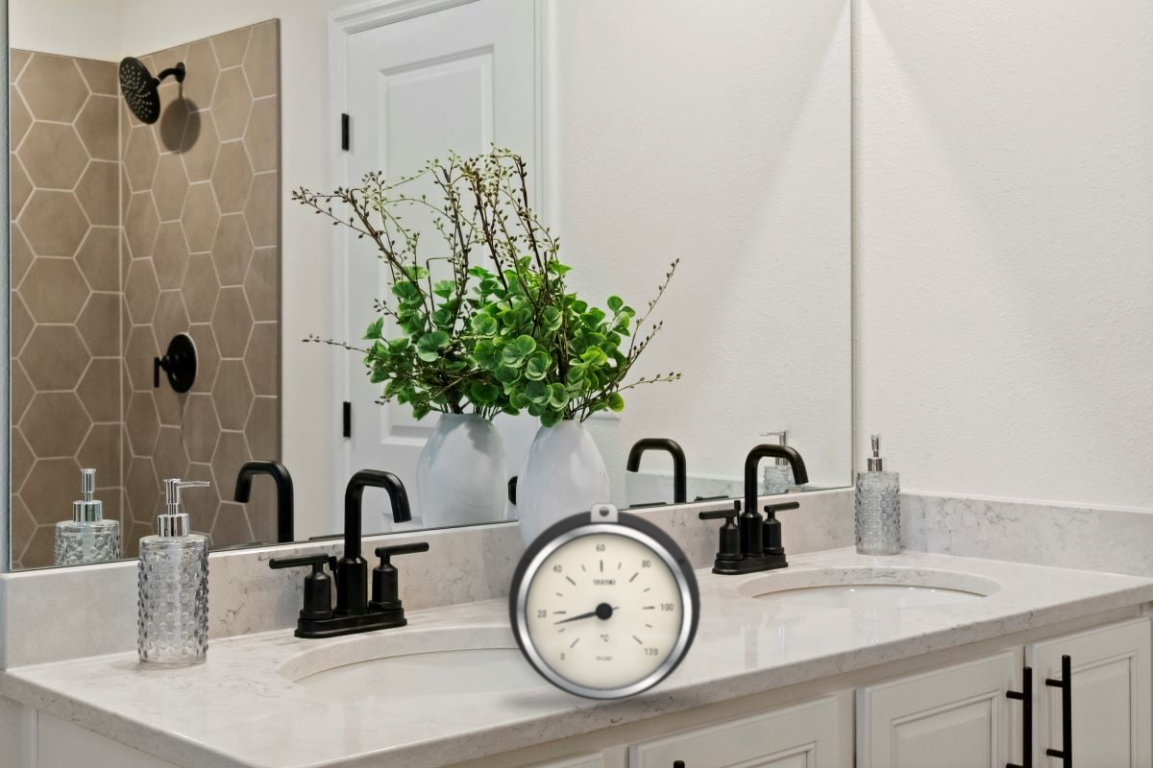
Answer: 15°C
